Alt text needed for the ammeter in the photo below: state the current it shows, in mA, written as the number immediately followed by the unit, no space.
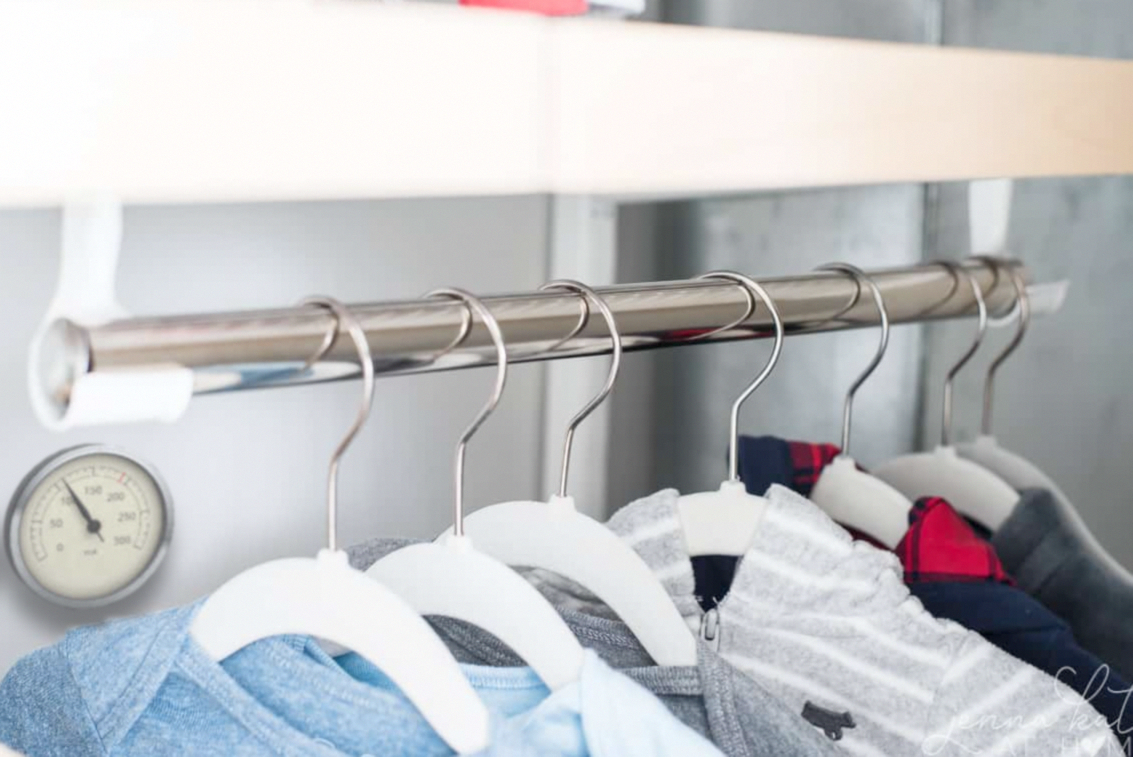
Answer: 110mA
